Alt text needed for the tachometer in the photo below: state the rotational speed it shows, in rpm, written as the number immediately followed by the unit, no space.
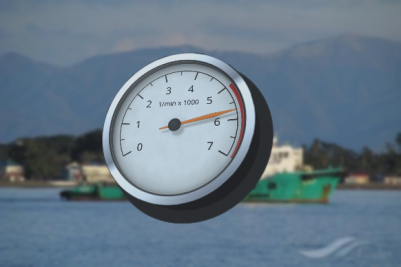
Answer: 5750rpm
